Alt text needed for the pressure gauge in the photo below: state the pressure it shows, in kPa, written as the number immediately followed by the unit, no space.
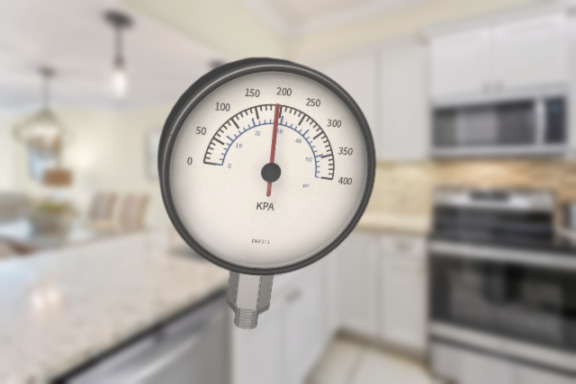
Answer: 190kPa
